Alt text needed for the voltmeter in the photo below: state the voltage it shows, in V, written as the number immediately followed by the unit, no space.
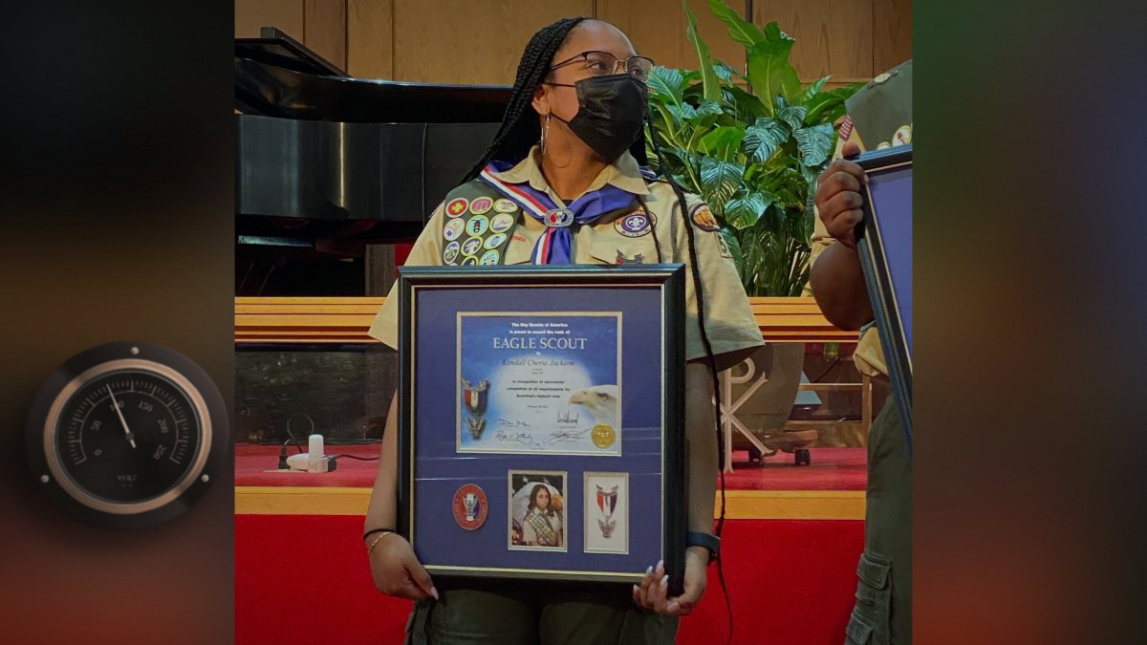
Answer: 100V
